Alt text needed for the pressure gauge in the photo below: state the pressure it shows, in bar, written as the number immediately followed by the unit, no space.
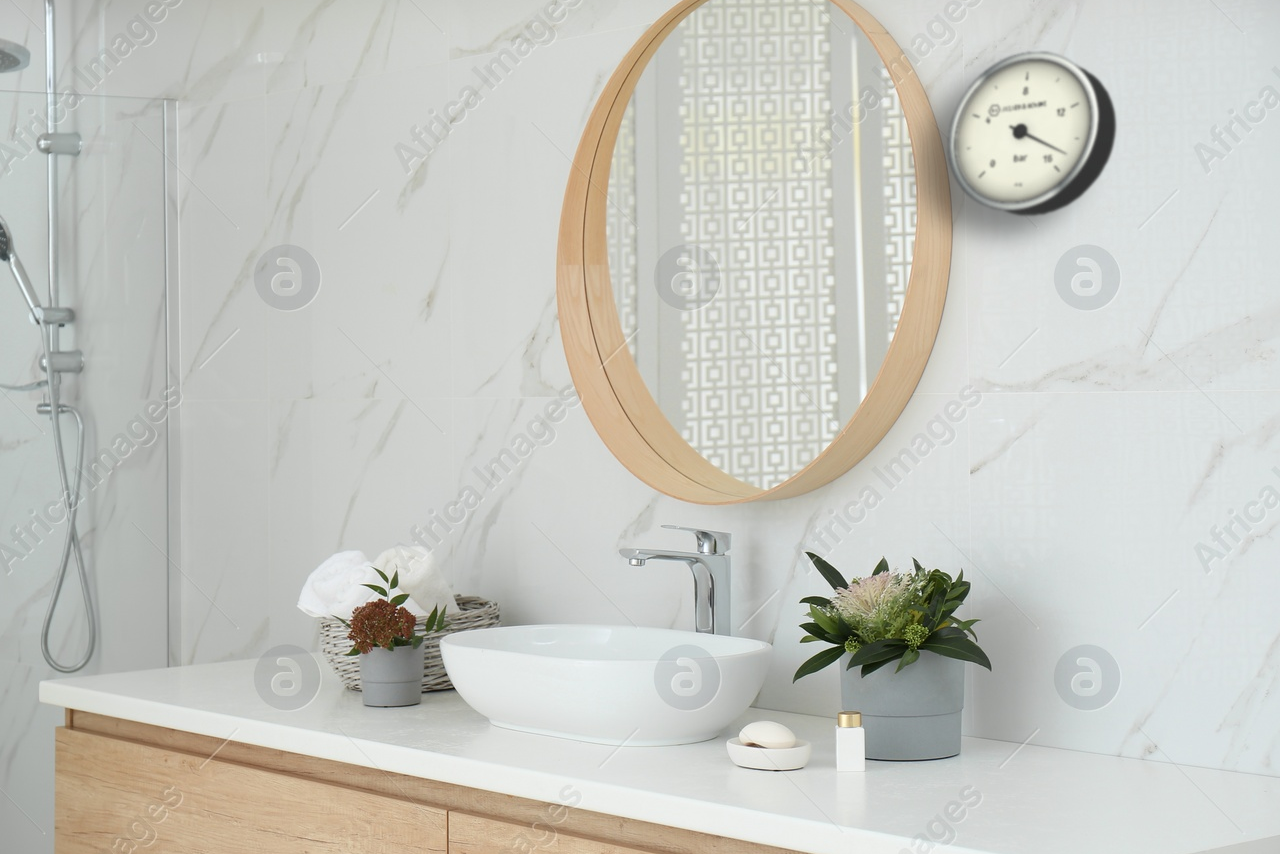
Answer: 15bar
